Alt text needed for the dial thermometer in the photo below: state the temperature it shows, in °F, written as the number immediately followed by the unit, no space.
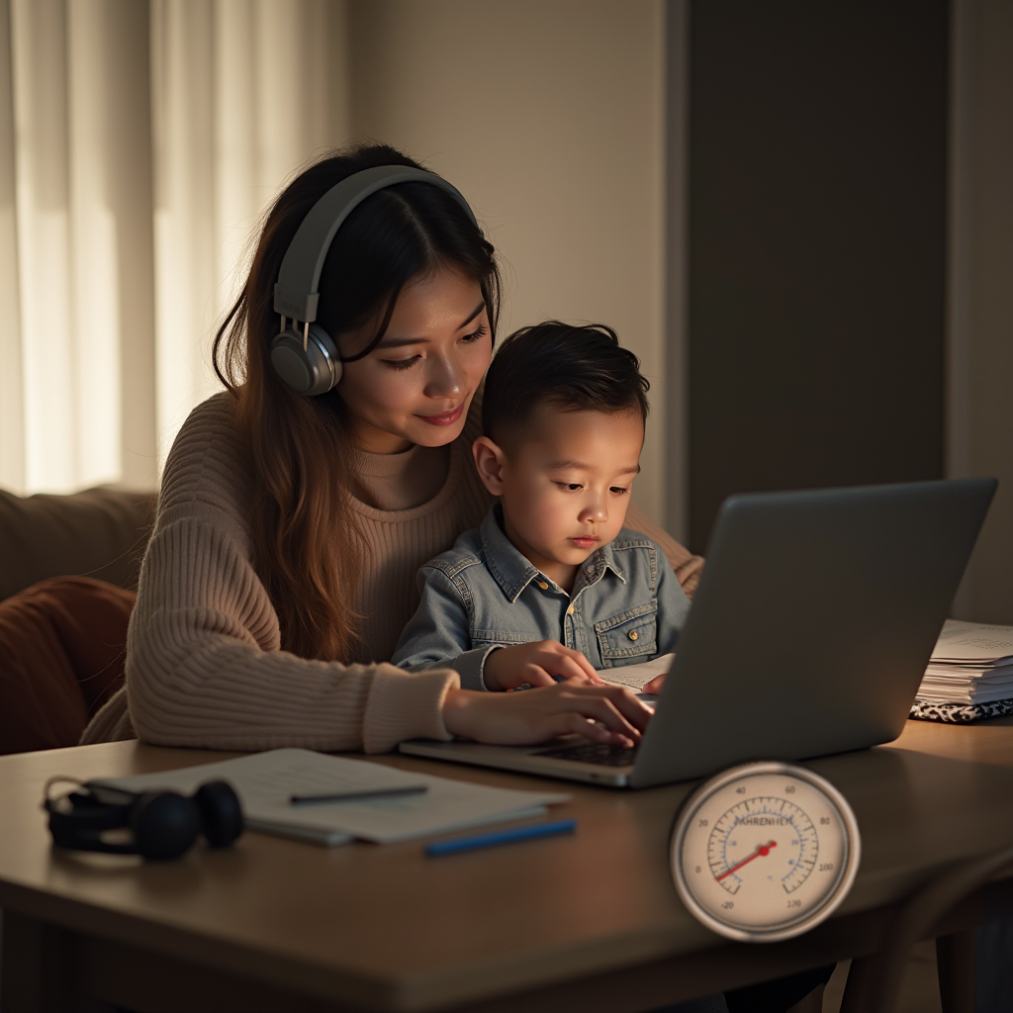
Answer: -8°F
